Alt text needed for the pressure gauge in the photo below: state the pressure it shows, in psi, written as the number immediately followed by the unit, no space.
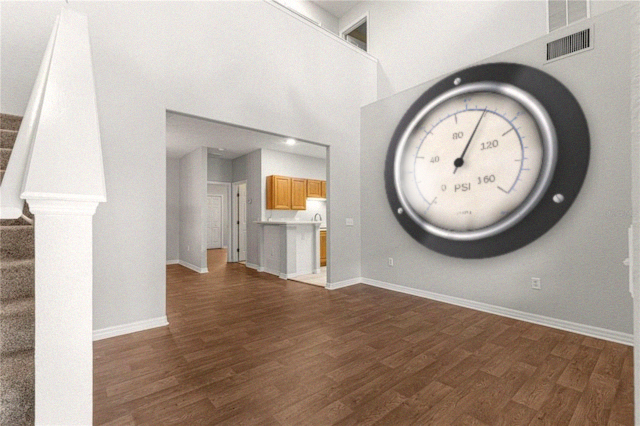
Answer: 100psi
